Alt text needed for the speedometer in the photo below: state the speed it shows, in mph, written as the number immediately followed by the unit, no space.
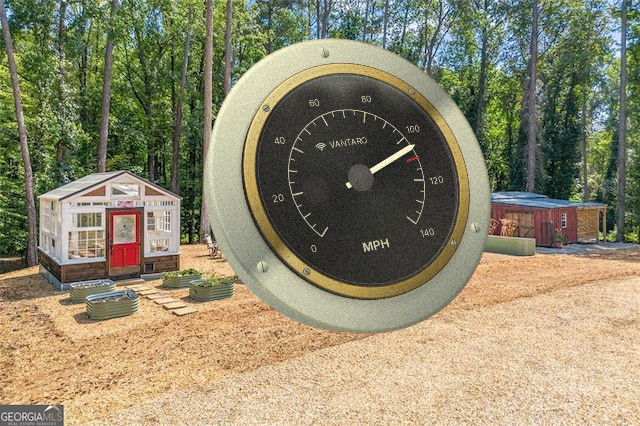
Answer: 105mph
